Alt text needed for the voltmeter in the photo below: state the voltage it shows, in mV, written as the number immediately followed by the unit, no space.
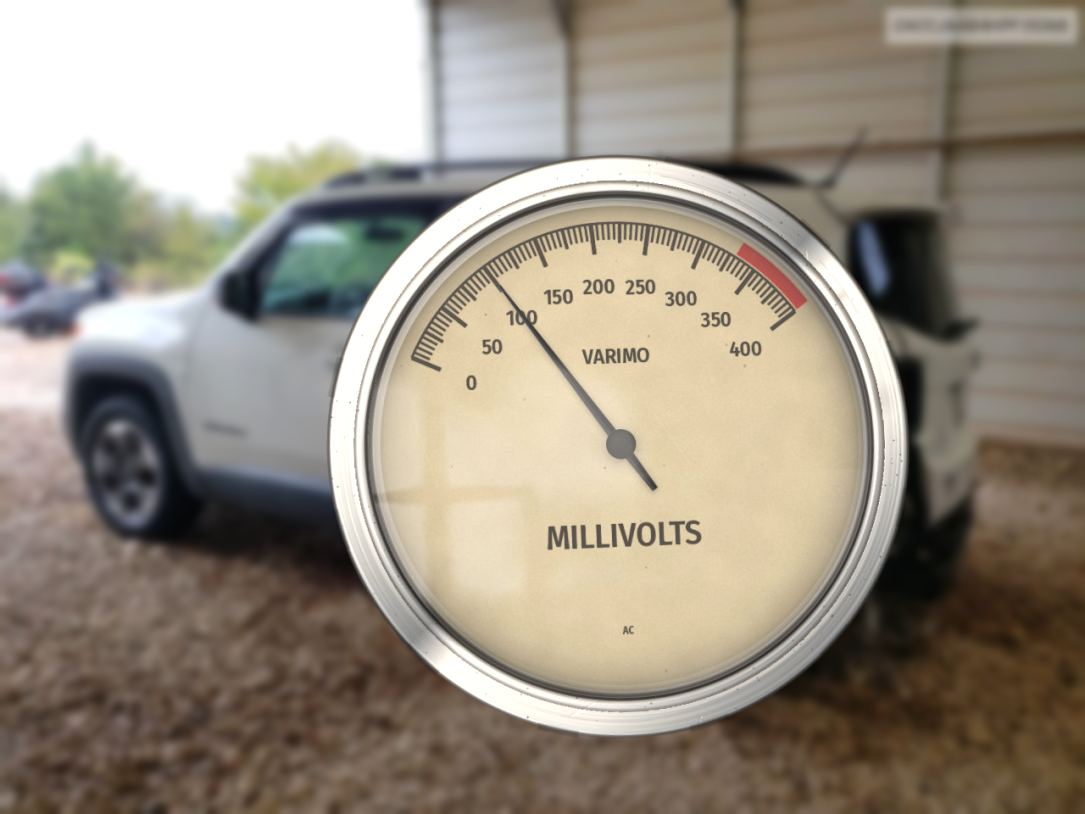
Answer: 100mV
